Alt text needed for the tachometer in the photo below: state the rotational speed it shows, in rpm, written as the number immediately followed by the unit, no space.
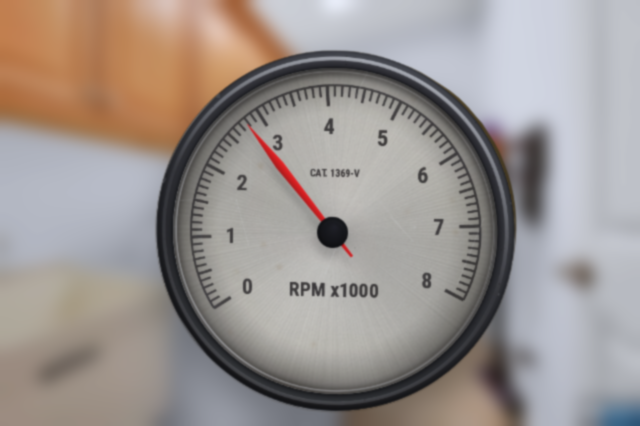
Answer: 2800rpm
